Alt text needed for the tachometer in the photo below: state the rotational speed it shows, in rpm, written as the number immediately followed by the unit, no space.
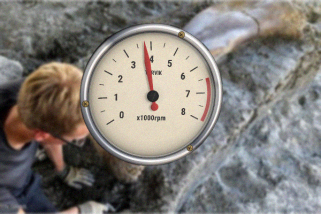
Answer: 3750rpm
